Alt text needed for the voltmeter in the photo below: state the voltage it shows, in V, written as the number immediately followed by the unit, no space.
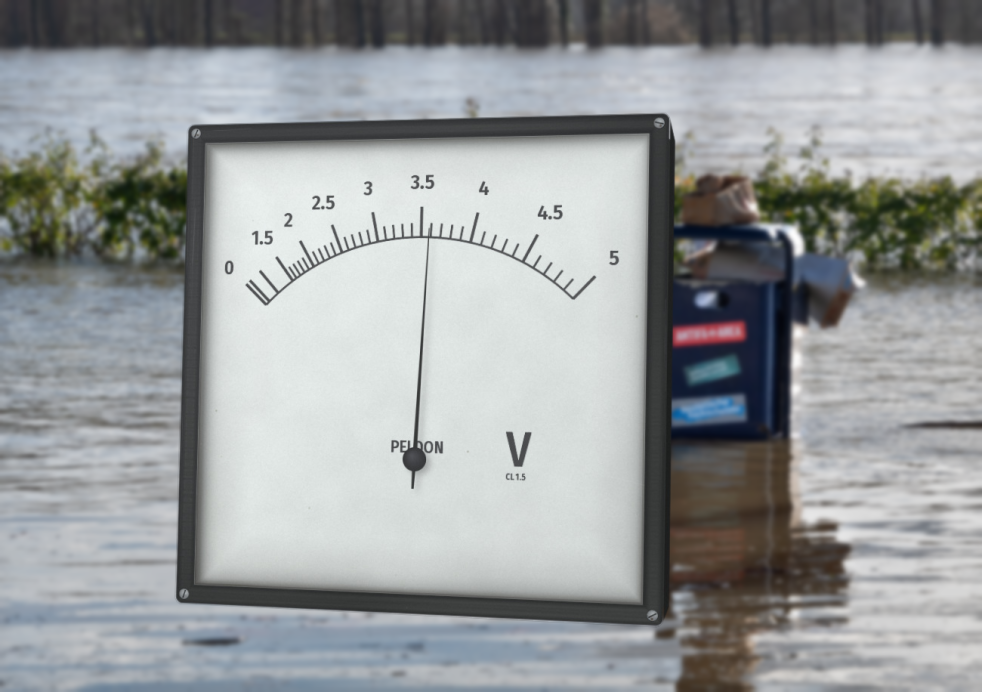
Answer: 3.6V
